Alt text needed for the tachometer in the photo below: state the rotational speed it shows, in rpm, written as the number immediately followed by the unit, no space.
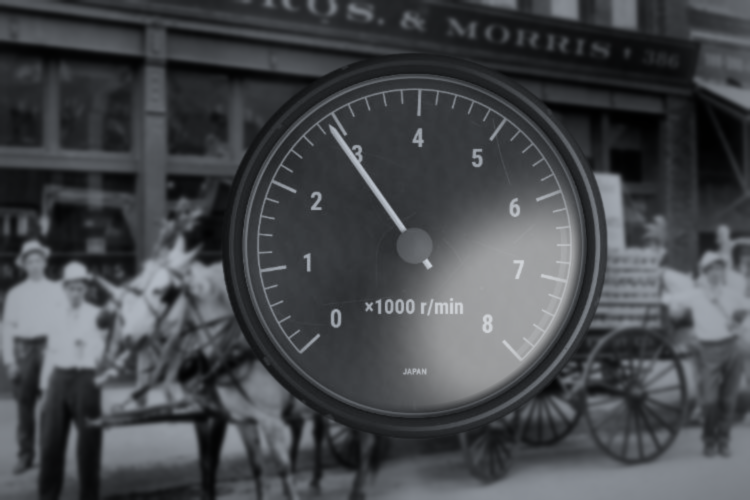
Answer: 2900rpm
